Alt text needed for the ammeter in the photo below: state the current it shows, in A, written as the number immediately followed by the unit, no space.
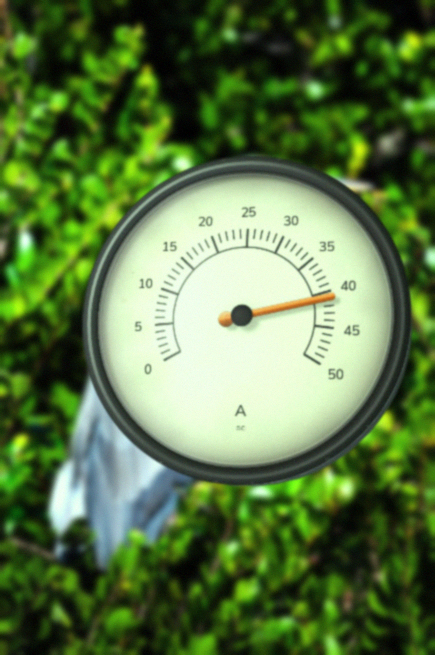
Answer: 41A
